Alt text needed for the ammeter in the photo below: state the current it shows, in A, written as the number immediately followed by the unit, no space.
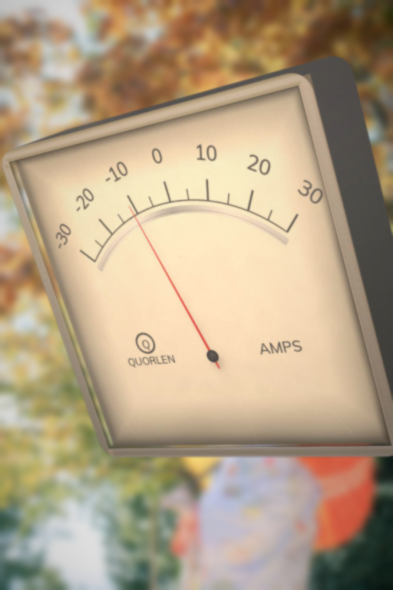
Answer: -10A
